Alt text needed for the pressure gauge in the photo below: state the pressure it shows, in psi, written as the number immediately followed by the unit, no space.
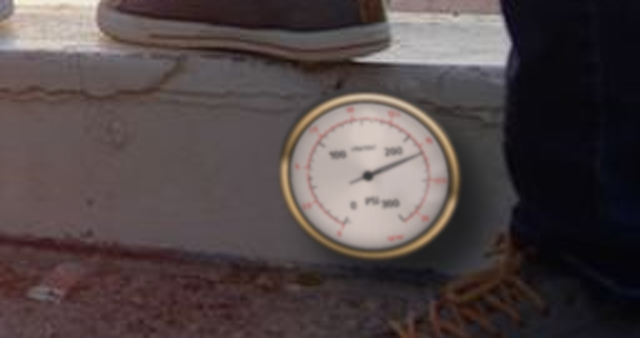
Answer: 220psi
